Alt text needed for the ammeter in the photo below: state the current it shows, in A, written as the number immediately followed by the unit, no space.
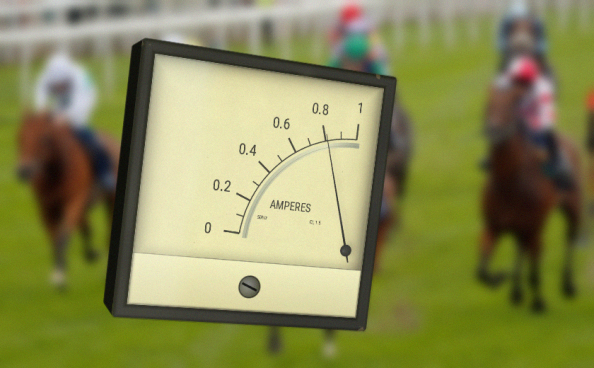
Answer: 0.8A
